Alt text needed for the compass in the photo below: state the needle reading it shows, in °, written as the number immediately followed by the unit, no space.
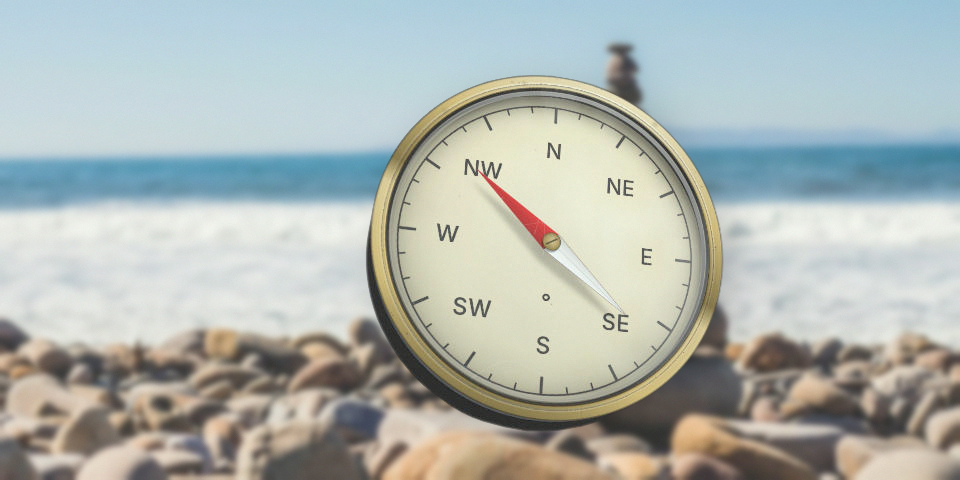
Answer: 310°
